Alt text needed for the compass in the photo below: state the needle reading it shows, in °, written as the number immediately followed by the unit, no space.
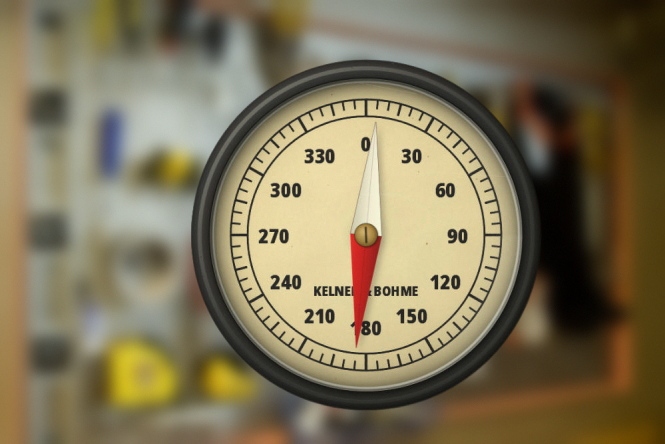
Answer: 185°
